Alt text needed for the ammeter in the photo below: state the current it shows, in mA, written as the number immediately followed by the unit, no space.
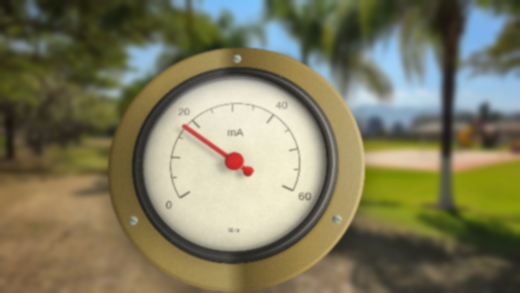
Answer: 17.5mA
